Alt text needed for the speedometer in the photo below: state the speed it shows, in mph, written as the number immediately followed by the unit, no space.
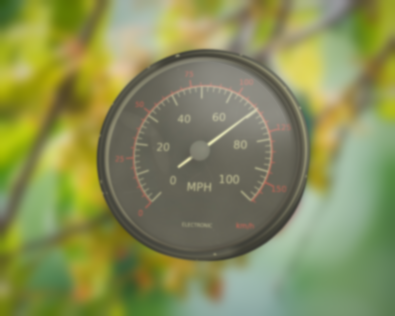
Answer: 70mph
